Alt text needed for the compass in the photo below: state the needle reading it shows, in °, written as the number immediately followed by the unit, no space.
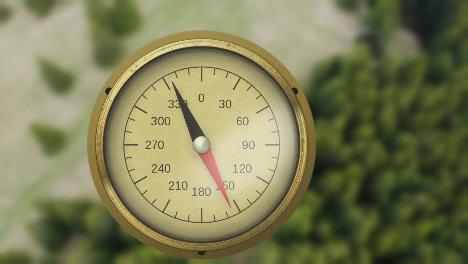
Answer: 155°
